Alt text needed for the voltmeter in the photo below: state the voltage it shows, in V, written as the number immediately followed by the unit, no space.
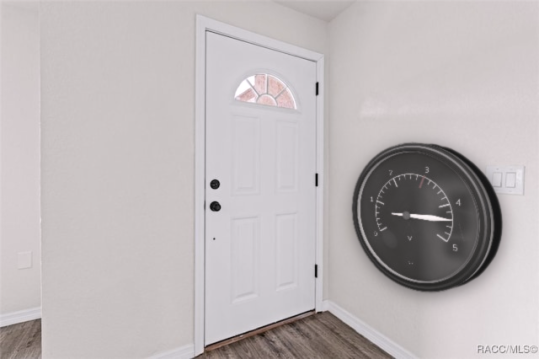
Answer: 4.4V
